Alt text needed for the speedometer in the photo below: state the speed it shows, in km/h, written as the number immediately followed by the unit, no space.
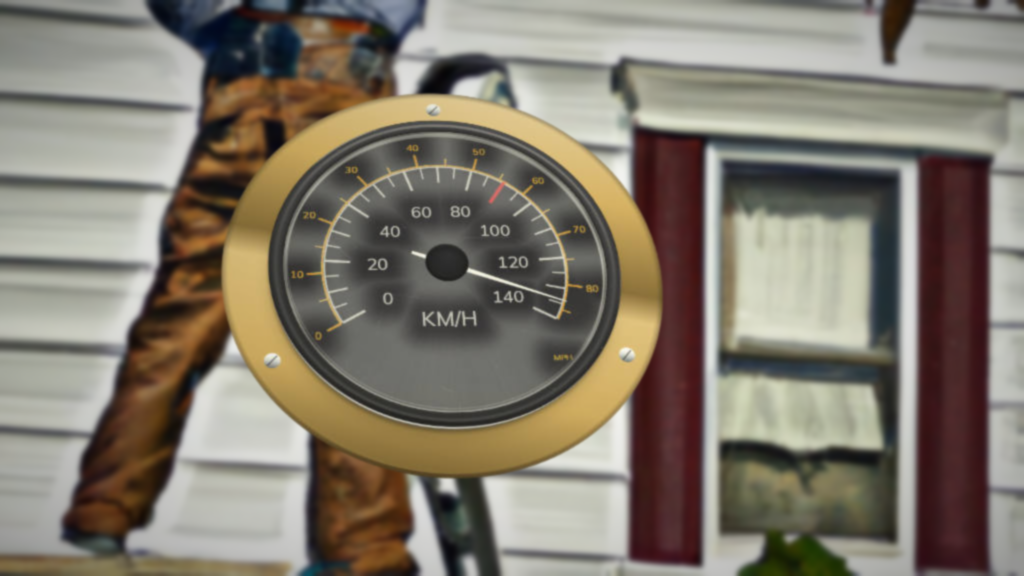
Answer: 135km/h
